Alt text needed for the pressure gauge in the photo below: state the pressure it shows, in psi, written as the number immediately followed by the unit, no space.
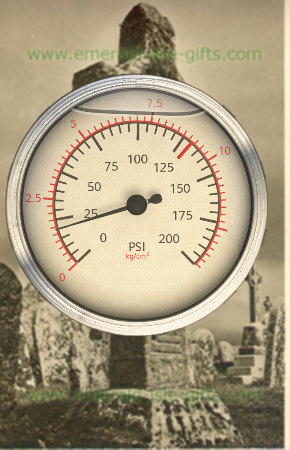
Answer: 20psi
